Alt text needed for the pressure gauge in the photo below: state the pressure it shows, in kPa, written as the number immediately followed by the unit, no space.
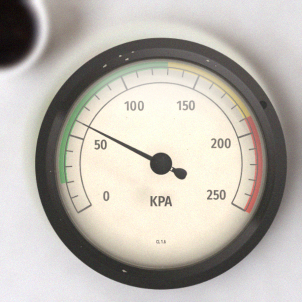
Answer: 60kPa
